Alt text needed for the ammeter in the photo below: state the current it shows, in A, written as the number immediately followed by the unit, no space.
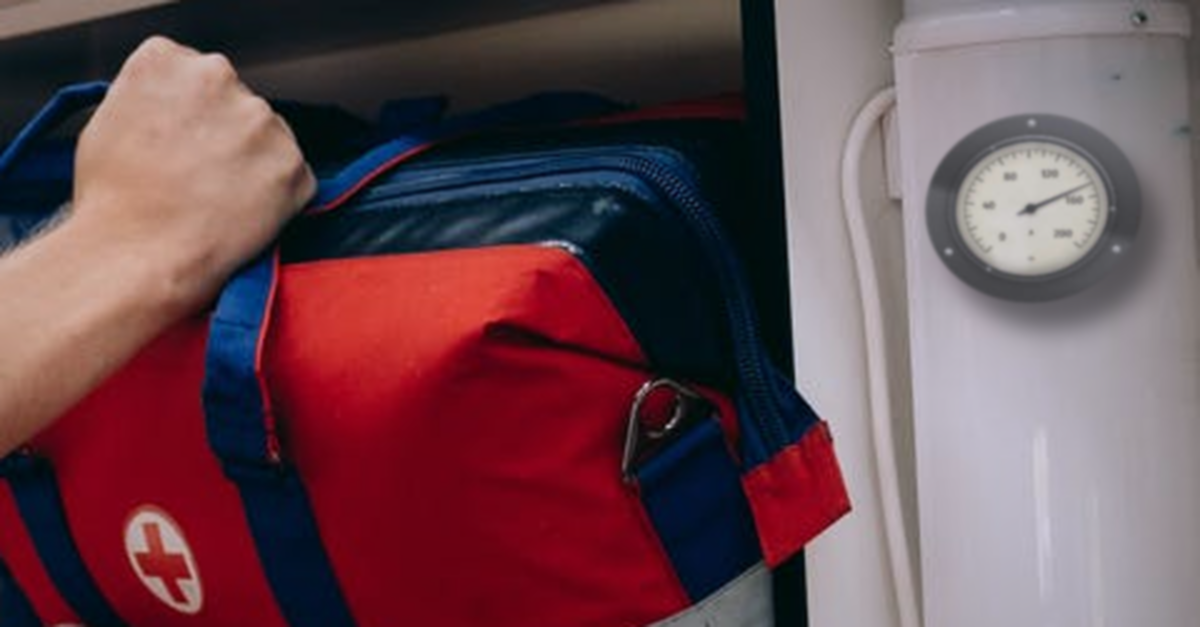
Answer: 150A
